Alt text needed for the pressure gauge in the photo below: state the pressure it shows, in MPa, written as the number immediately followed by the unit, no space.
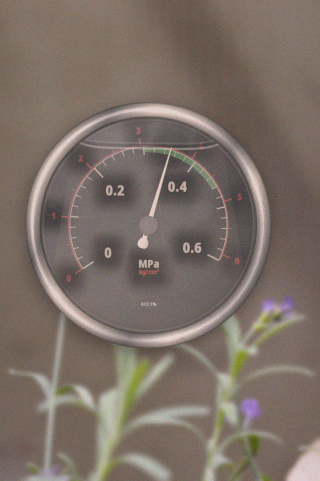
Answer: 0.35MPa
